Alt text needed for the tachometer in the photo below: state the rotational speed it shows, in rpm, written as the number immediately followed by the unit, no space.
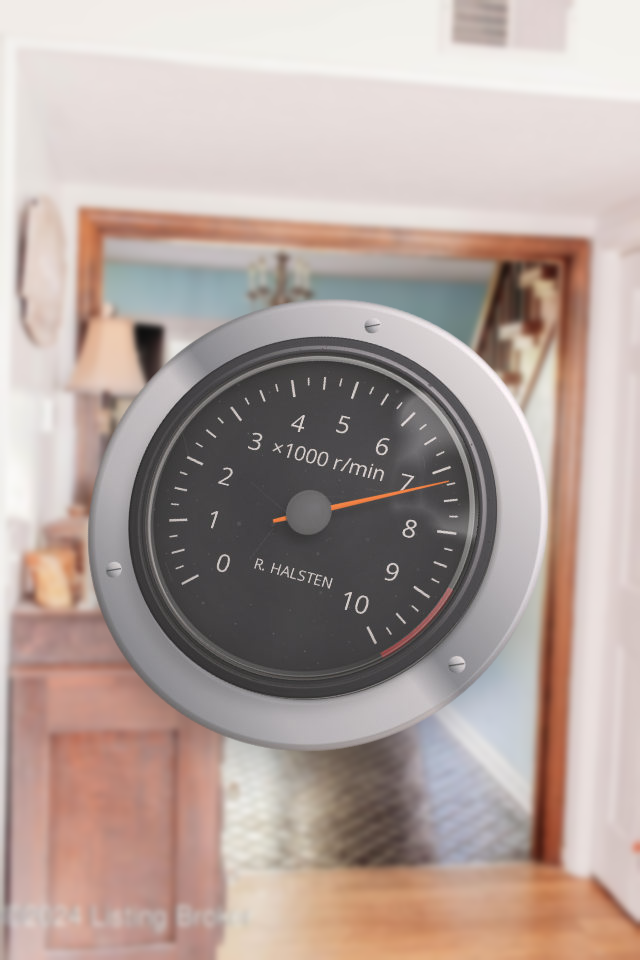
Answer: 7250rpm
